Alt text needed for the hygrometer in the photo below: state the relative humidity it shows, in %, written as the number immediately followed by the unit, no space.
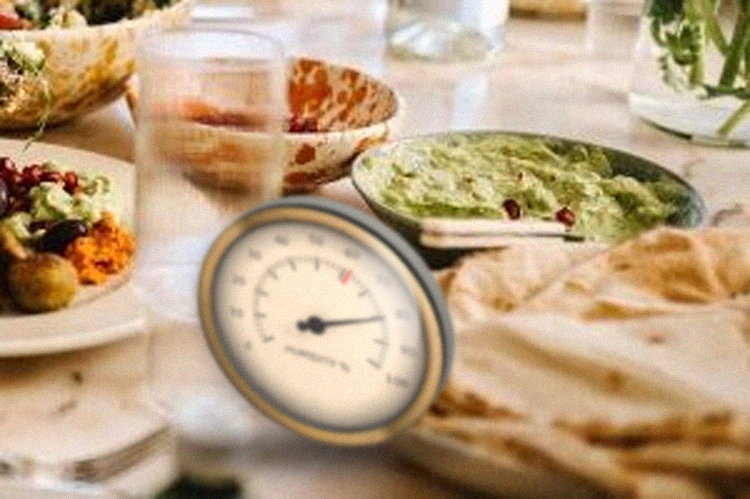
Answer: 80%
